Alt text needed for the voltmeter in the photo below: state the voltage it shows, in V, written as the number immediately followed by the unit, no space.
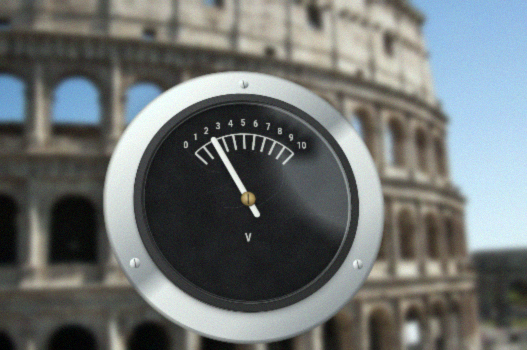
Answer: 2V
